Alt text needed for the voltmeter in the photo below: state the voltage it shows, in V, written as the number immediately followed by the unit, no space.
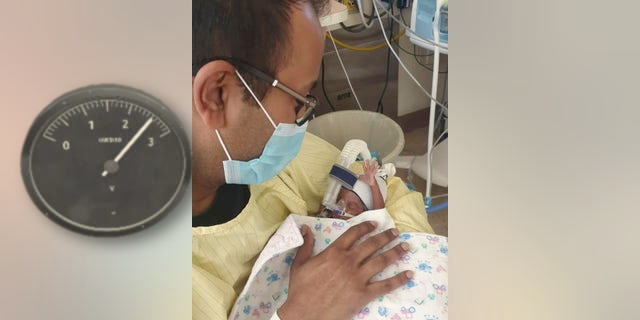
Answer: 2.5V
